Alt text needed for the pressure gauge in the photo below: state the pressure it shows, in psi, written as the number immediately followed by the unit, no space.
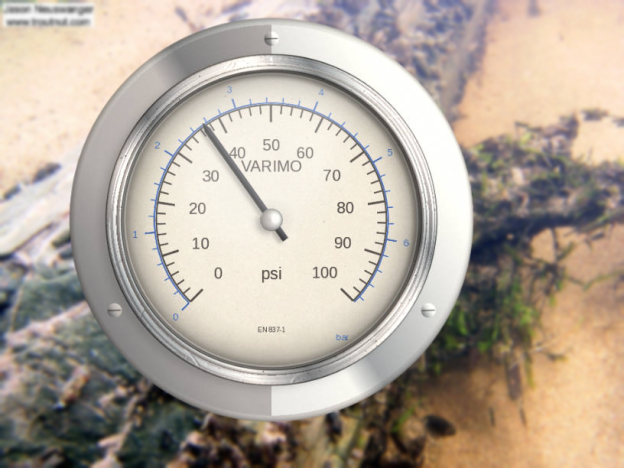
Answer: 37psi
